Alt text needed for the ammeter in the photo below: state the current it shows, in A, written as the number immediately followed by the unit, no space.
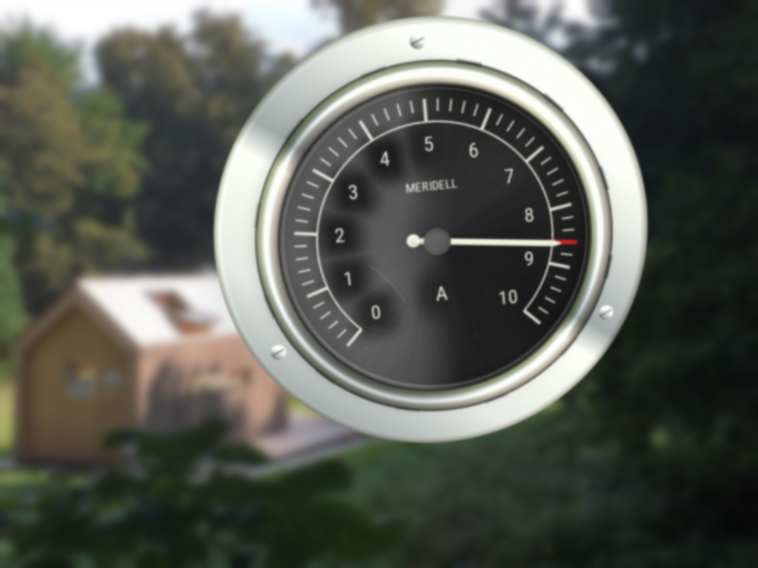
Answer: 8.6A
